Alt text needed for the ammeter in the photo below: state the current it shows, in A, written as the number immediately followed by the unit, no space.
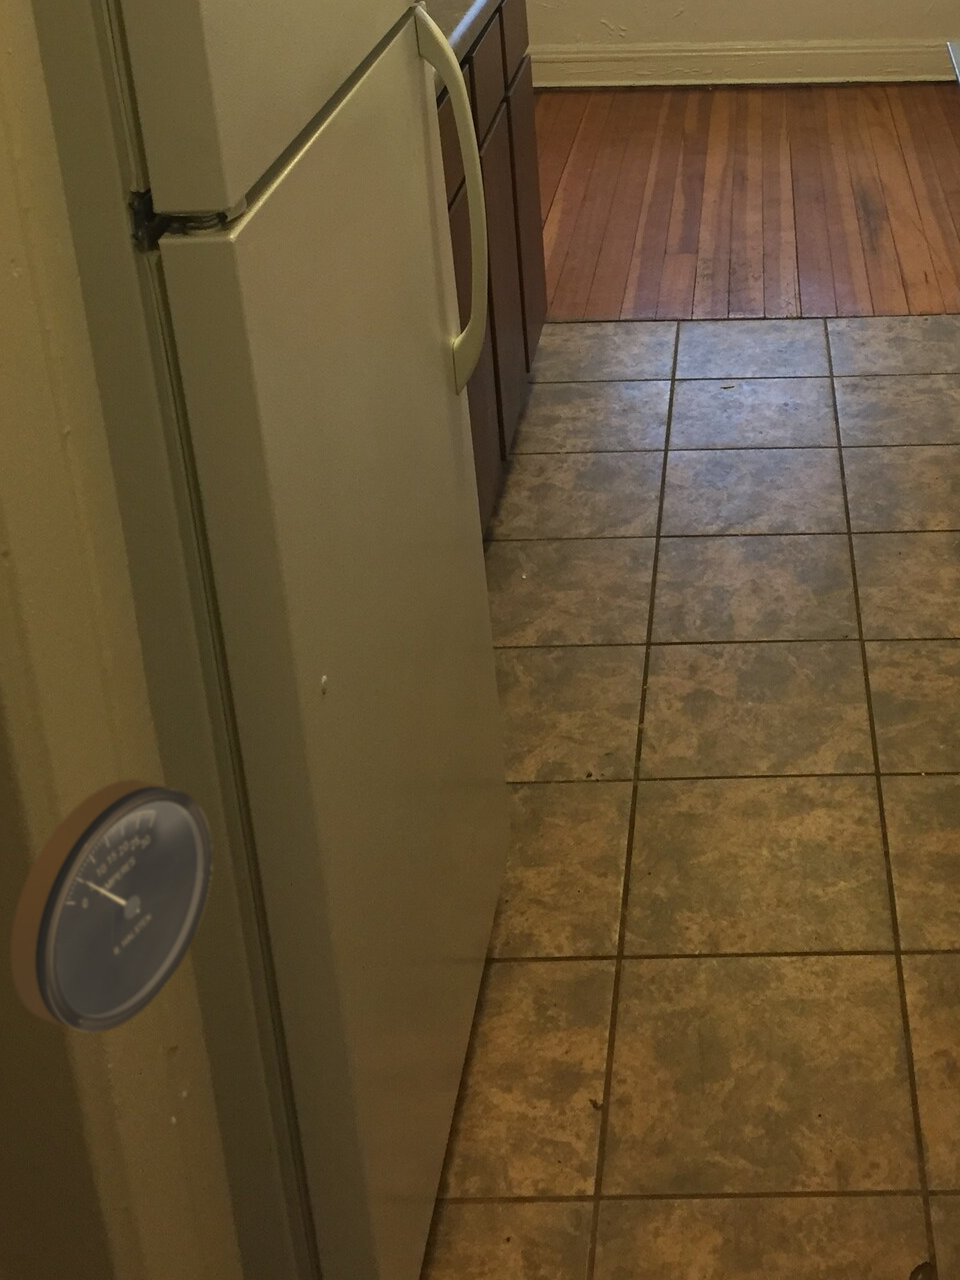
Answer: 5A
